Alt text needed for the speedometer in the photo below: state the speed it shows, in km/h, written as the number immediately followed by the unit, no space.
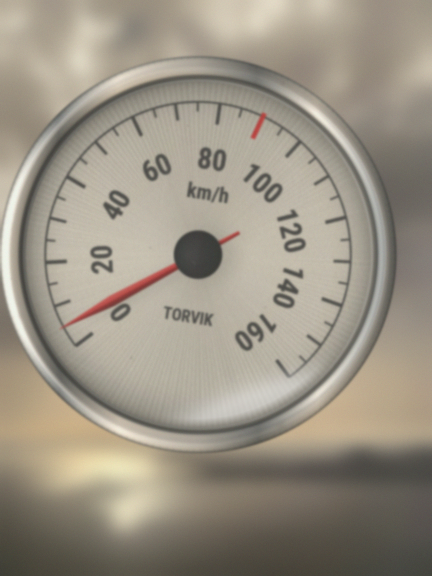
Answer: 5km/h
